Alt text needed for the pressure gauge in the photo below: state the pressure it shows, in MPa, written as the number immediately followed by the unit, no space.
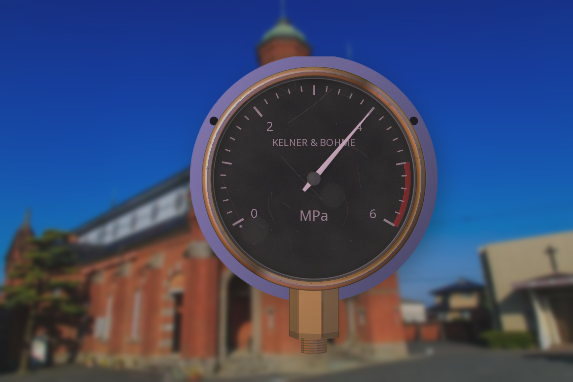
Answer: 4MPa
